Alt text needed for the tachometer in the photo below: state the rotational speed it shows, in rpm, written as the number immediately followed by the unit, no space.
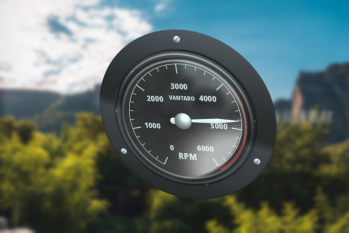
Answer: 4800rpm
